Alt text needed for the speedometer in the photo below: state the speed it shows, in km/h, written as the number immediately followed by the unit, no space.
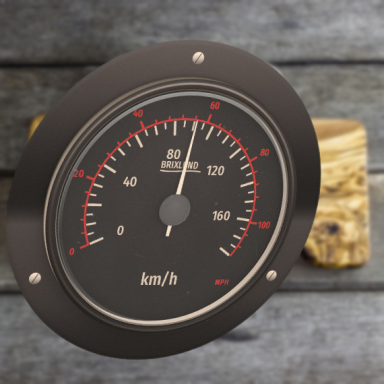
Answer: 90km/h
